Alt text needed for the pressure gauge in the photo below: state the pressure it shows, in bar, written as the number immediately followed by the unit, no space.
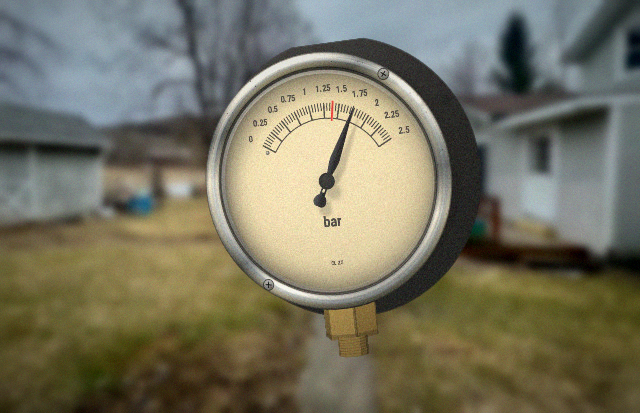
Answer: 1.75bar
